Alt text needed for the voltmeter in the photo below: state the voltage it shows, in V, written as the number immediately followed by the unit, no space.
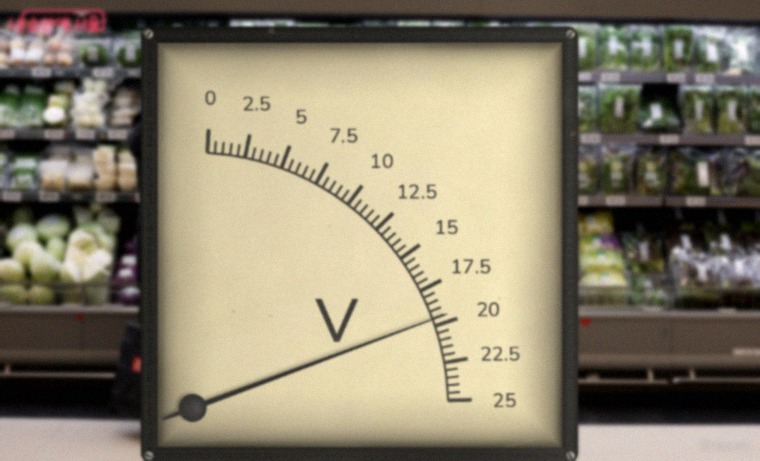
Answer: 19.5V
